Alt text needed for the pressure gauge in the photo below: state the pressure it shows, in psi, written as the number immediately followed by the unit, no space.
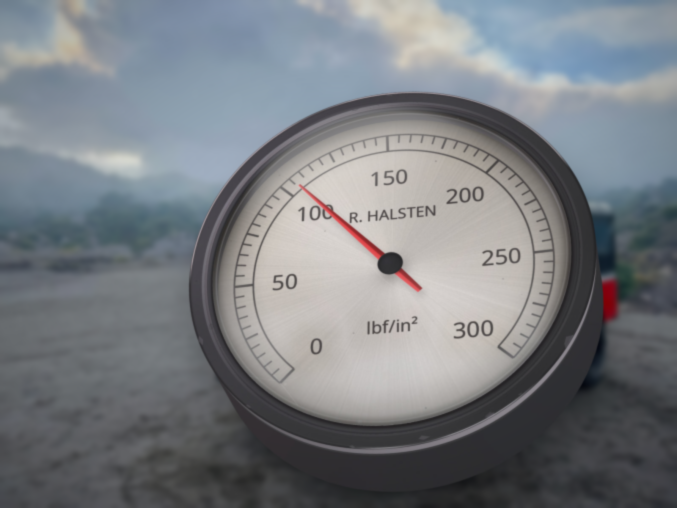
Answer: 105psi
